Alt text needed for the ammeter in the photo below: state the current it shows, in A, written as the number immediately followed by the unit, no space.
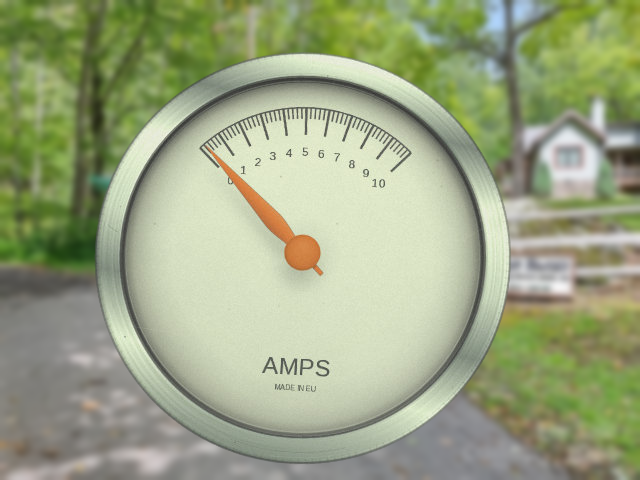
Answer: 0.2A
